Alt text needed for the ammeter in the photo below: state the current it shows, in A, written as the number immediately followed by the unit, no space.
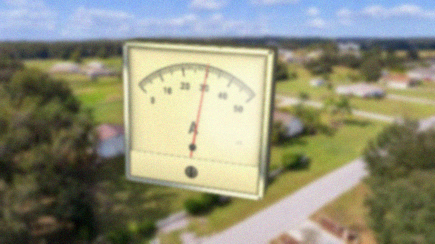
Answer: 30A
